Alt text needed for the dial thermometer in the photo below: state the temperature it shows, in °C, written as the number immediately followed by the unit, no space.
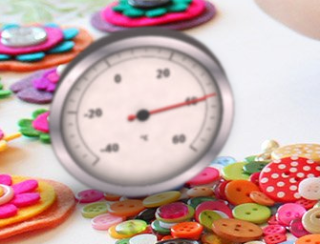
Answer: 40°C
